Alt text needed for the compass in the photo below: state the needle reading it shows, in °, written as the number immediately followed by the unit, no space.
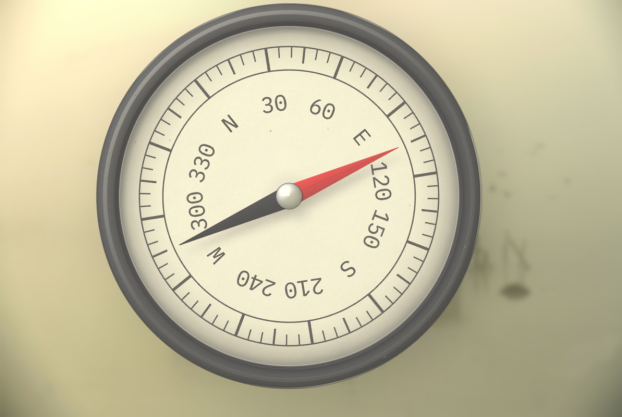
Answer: 105°
